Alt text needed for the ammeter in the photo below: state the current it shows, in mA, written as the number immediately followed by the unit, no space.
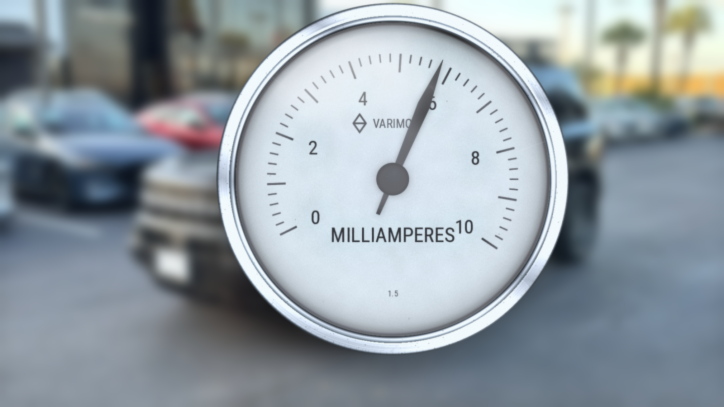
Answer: 5.8mA
